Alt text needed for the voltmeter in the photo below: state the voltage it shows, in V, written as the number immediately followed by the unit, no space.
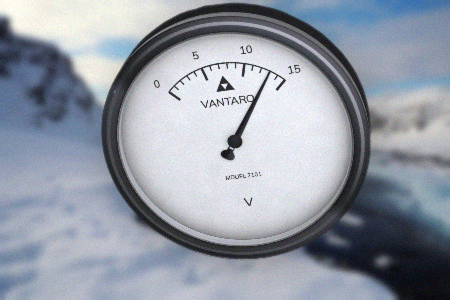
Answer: 13V
